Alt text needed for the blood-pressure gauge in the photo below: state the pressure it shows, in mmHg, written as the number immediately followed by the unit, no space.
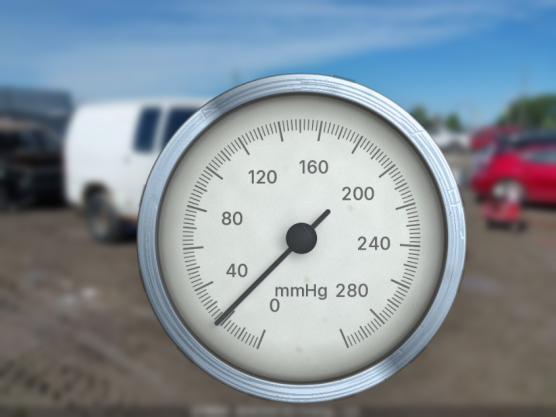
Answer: 22mmHg
